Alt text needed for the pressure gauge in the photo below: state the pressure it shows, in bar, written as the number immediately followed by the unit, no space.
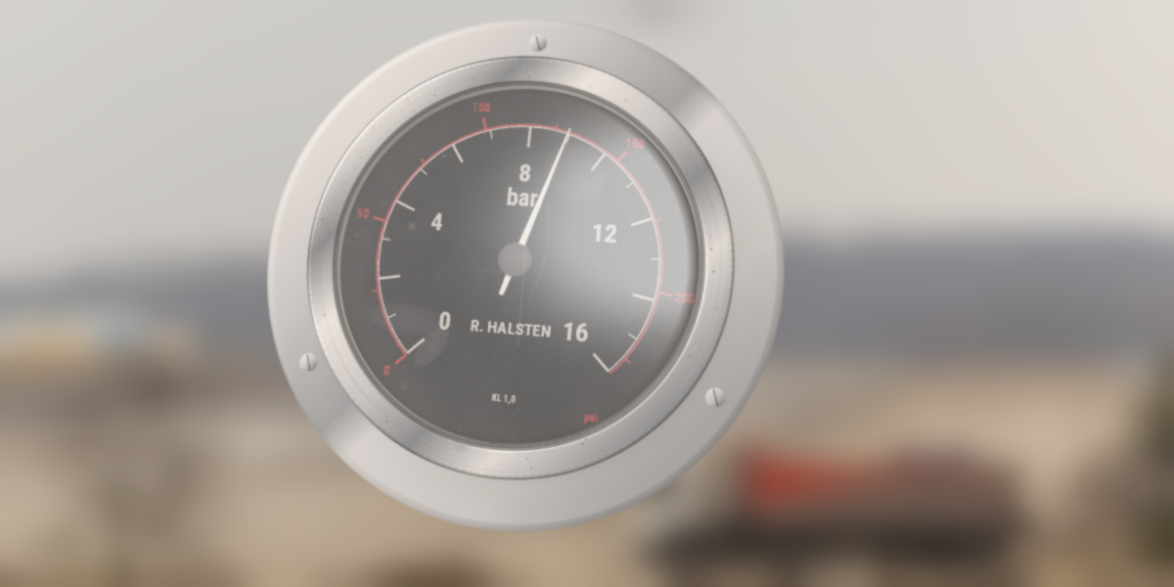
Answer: 9bar
